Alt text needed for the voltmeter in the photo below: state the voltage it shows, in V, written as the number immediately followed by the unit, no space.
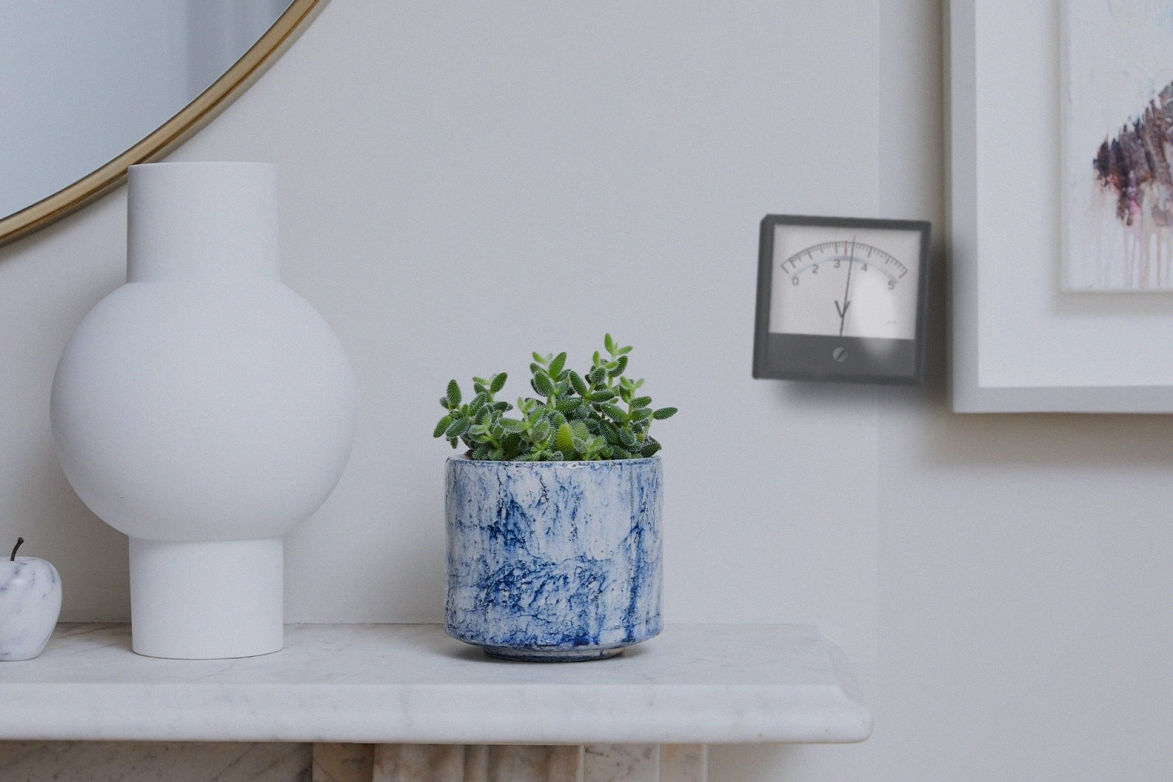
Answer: 3.5V
